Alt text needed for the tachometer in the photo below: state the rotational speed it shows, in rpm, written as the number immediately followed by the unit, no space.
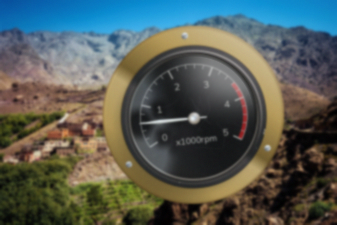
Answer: 600rpm
